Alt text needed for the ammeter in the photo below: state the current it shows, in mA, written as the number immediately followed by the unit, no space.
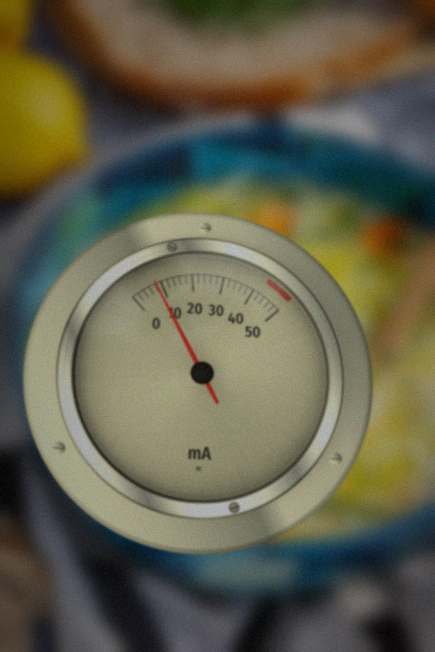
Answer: 8mA
